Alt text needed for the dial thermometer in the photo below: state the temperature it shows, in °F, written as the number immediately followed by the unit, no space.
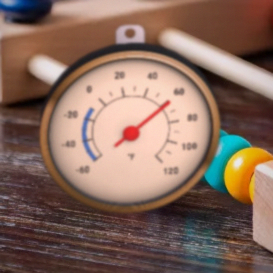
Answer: 60°F
